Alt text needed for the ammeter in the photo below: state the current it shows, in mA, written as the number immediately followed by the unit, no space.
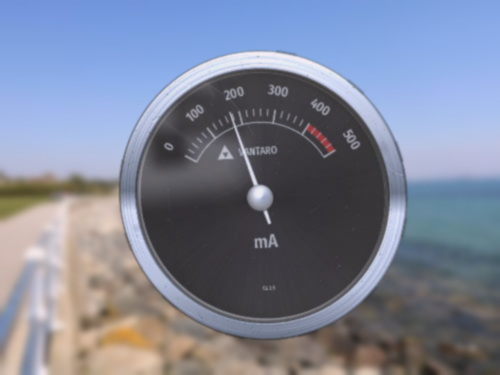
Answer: 180mA
